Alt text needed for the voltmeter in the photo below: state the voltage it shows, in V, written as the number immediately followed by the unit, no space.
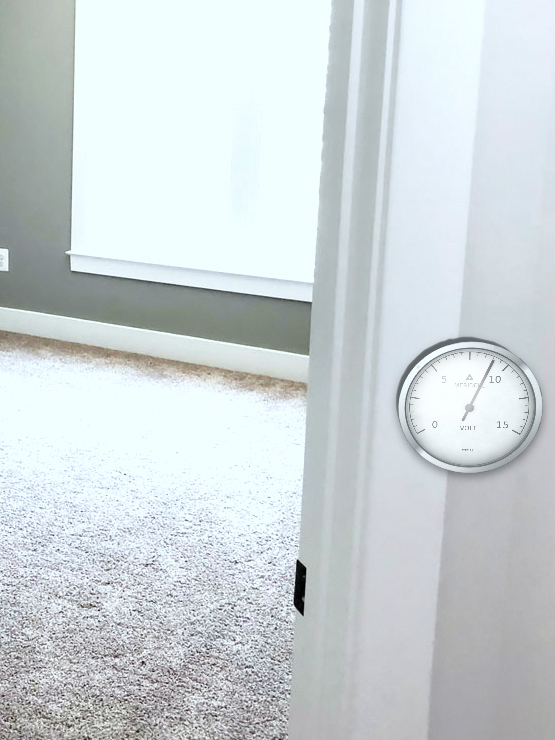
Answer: 9V
